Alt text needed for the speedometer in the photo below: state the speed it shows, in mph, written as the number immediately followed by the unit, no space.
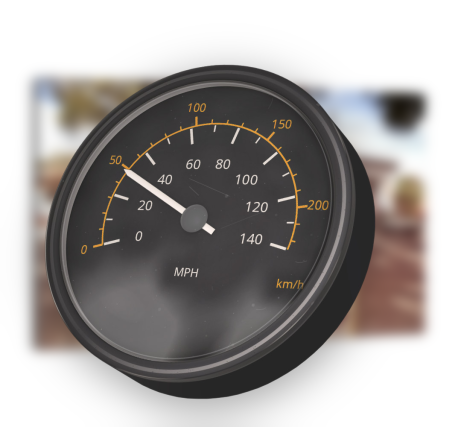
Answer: 30mph
